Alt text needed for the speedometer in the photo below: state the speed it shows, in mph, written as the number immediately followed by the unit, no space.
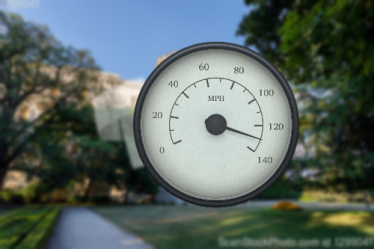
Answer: 130mph
